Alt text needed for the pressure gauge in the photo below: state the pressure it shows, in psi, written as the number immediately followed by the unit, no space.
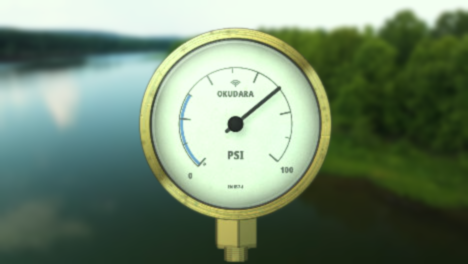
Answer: 70psi
